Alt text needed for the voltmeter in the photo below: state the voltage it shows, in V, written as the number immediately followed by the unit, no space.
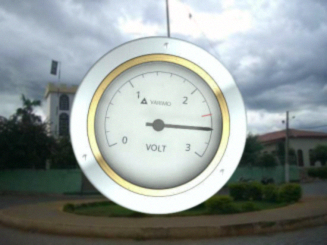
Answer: 2.6V
